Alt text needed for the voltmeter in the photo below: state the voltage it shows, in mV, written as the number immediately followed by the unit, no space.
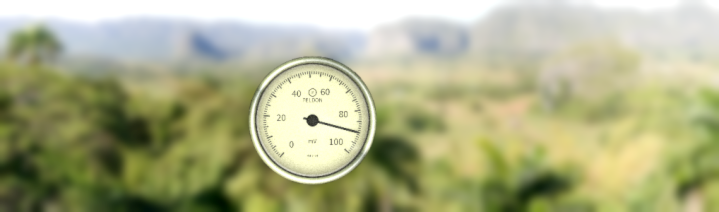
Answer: 90mV
